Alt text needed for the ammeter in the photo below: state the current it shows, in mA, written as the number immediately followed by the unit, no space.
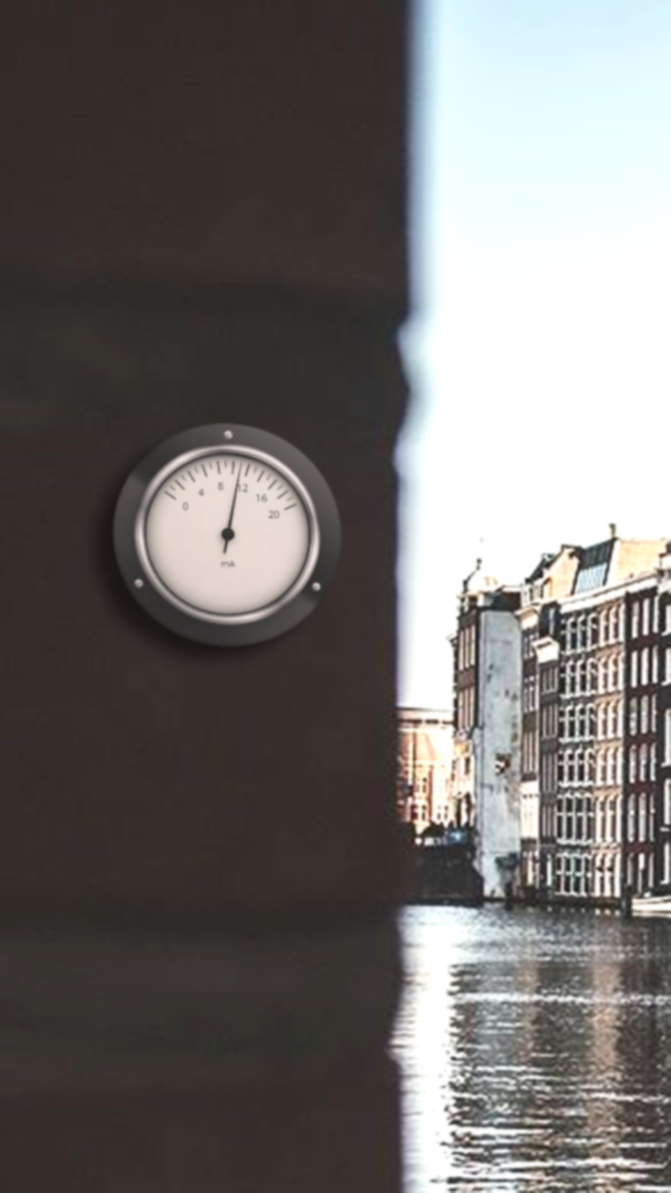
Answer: 11mA
